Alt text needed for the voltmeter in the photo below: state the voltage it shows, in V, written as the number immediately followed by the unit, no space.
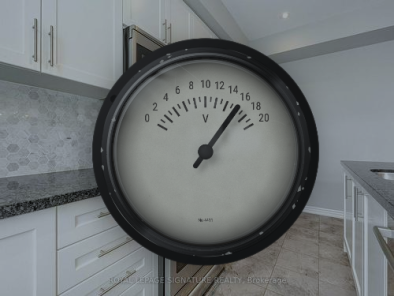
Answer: 16V
